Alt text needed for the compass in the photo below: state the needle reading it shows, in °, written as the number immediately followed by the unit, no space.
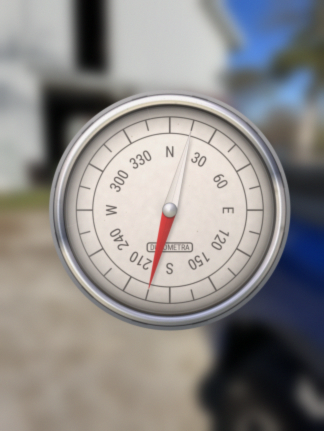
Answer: 195°
